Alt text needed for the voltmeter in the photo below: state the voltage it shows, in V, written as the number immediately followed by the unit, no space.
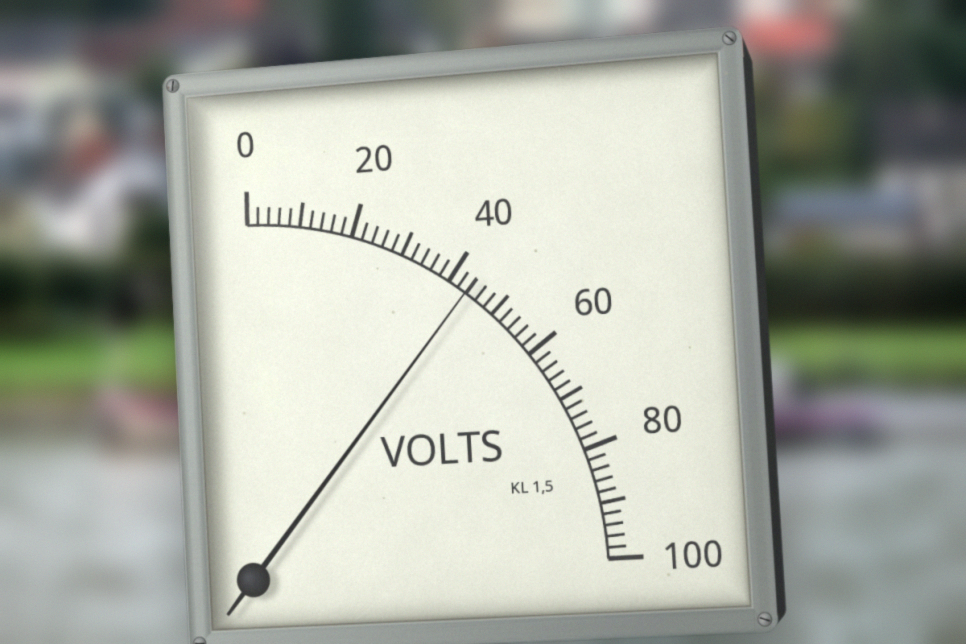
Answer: 44V
